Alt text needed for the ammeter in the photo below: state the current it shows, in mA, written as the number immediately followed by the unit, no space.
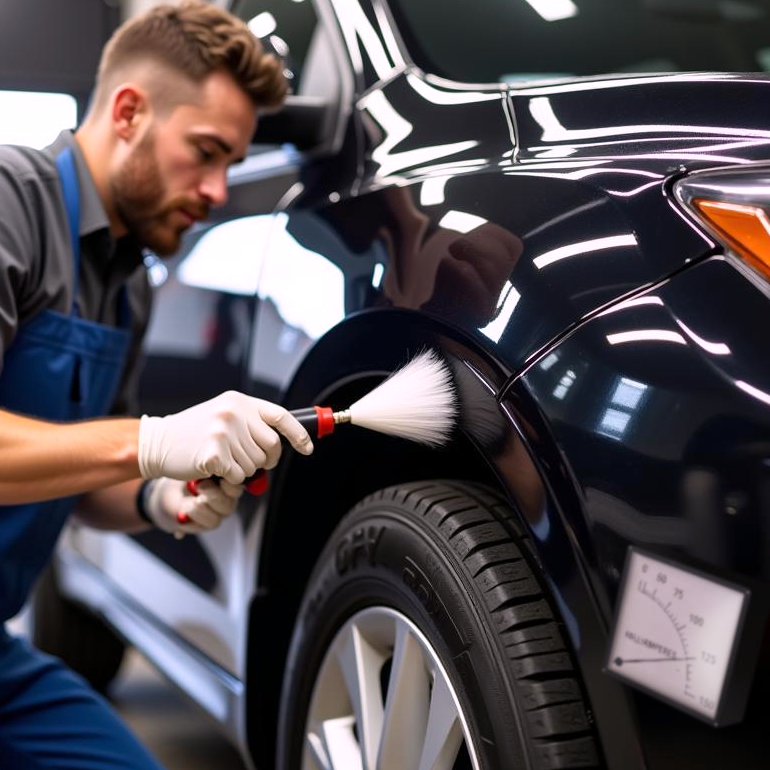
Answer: 125mA
